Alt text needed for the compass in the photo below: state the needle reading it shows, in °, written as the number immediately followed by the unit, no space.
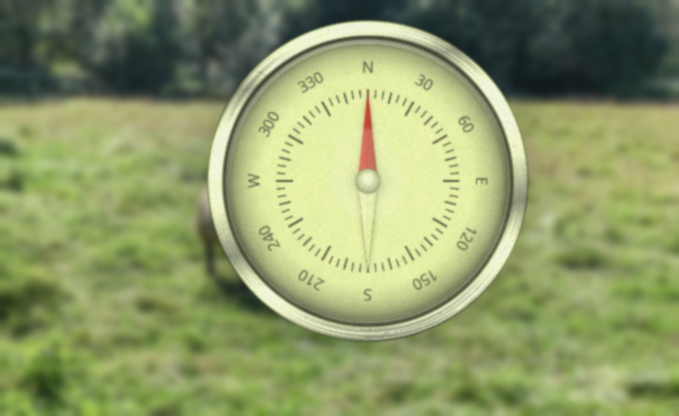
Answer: 0°
